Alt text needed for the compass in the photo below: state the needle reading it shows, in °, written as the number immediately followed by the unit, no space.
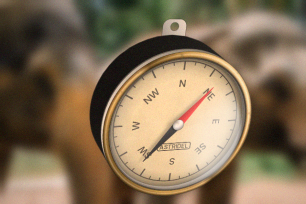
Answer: 40°
